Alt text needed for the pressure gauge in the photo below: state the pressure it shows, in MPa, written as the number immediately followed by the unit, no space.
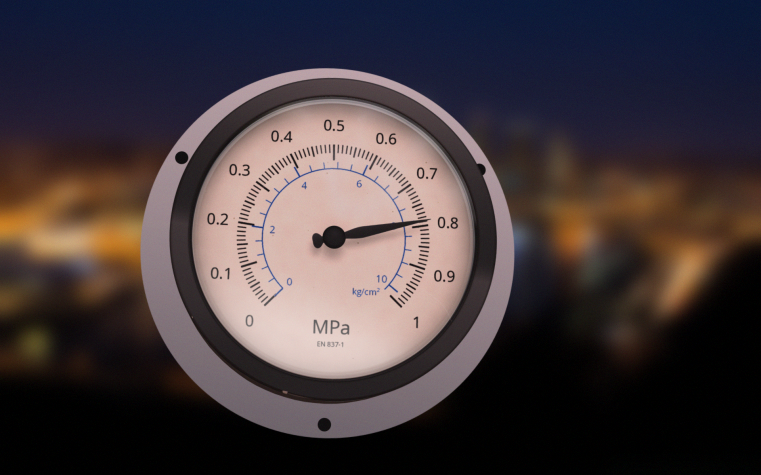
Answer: 0.79MPa
